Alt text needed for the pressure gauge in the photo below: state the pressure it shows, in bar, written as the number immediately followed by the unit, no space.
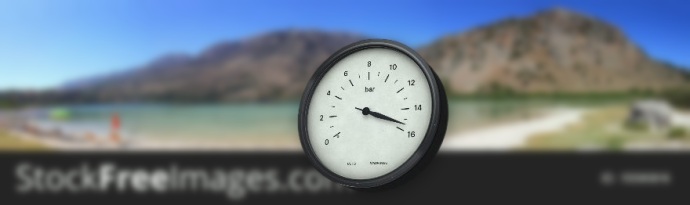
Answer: 15.5bar
